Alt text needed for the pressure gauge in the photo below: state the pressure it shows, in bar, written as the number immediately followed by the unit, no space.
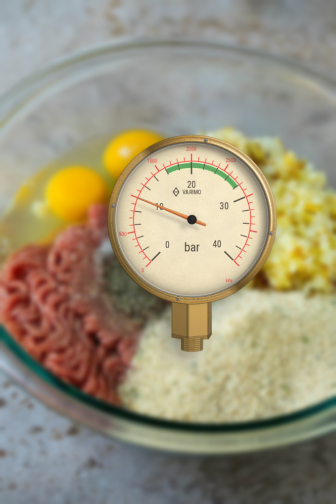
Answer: 10bar
